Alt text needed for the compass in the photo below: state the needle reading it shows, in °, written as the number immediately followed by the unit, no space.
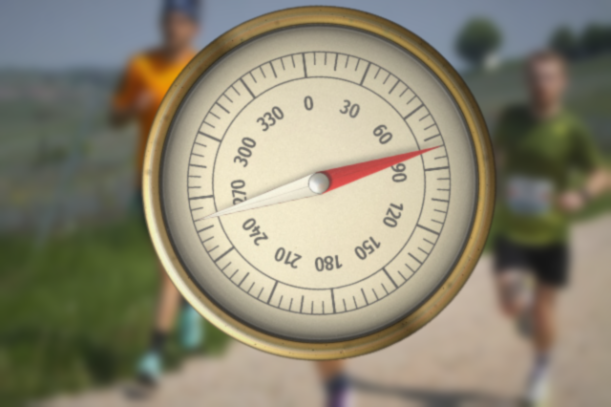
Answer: 80°
